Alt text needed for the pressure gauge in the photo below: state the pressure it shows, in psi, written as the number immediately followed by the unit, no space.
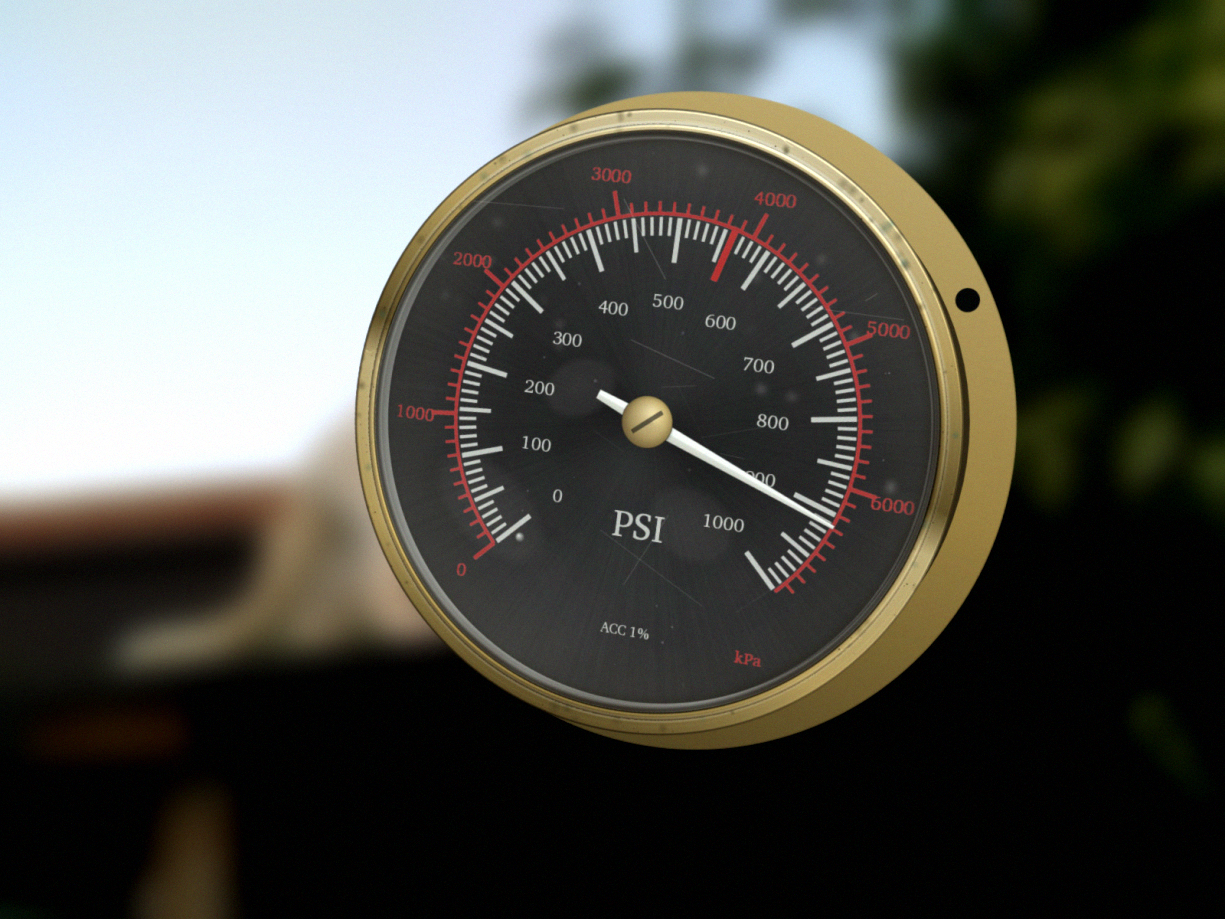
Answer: 910psi
